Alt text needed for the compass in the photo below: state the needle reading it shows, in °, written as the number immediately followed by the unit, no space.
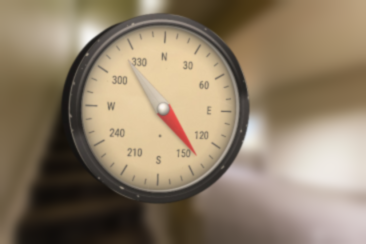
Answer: 140°
